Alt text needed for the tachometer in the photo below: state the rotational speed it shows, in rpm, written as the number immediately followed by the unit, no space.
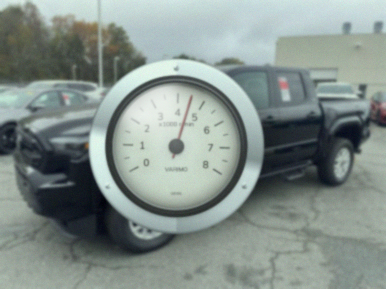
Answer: 4500rpm
